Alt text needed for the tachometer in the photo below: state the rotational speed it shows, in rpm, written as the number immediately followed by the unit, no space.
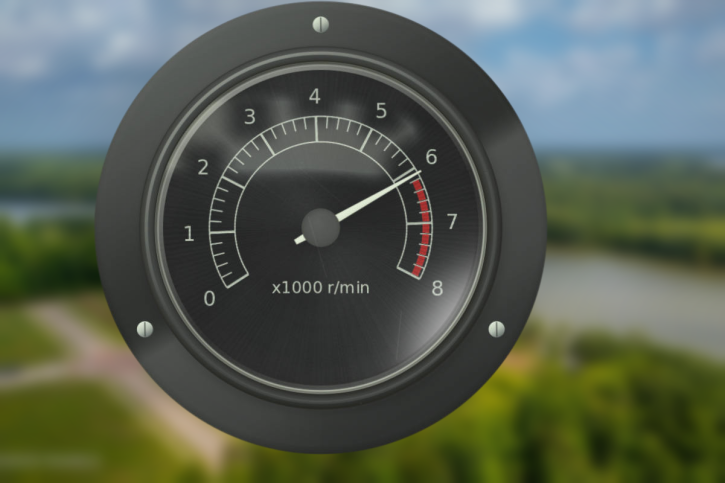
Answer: 6100rpm
